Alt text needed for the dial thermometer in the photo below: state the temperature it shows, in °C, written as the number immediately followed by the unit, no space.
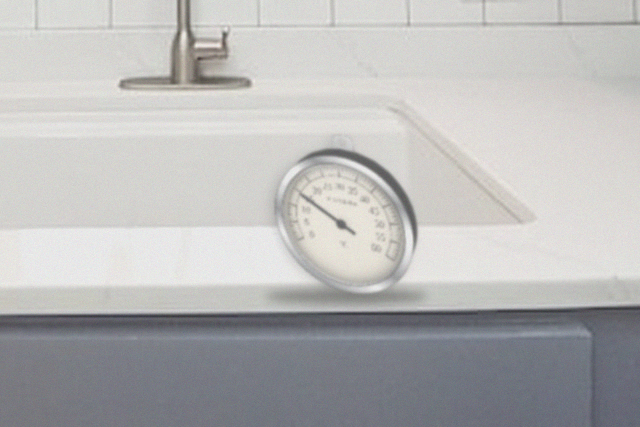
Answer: 15°C
